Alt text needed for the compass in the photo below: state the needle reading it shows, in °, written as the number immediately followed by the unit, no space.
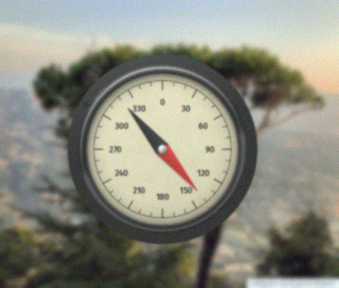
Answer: 140°
